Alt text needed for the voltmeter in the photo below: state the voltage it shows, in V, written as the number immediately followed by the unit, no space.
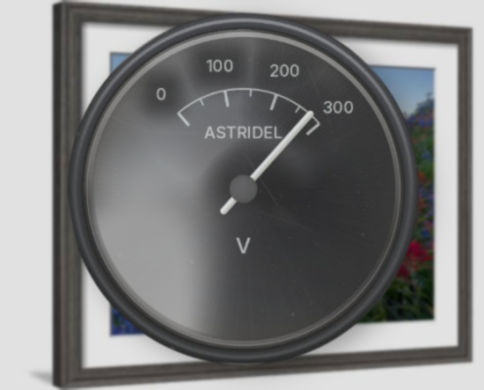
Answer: 275V
